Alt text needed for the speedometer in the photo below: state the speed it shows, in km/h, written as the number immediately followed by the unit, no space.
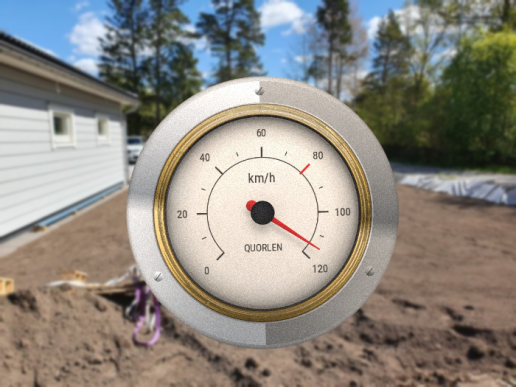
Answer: 115km/h
